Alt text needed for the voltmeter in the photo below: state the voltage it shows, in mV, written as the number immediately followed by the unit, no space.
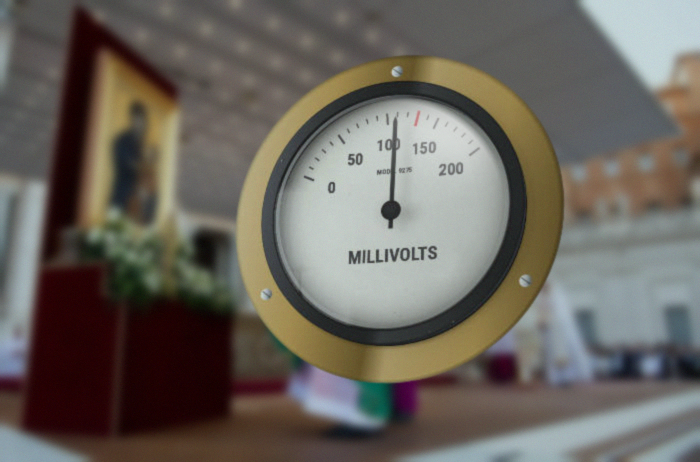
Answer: 110mV
